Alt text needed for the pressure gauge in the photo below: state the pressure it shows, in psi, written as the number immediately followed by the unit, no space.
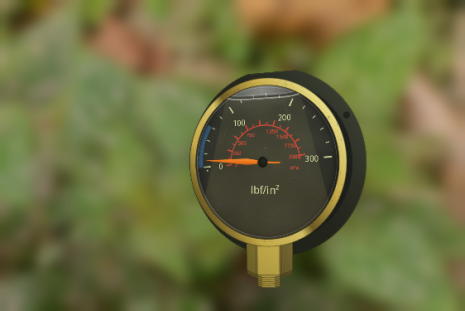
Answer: 10psi
